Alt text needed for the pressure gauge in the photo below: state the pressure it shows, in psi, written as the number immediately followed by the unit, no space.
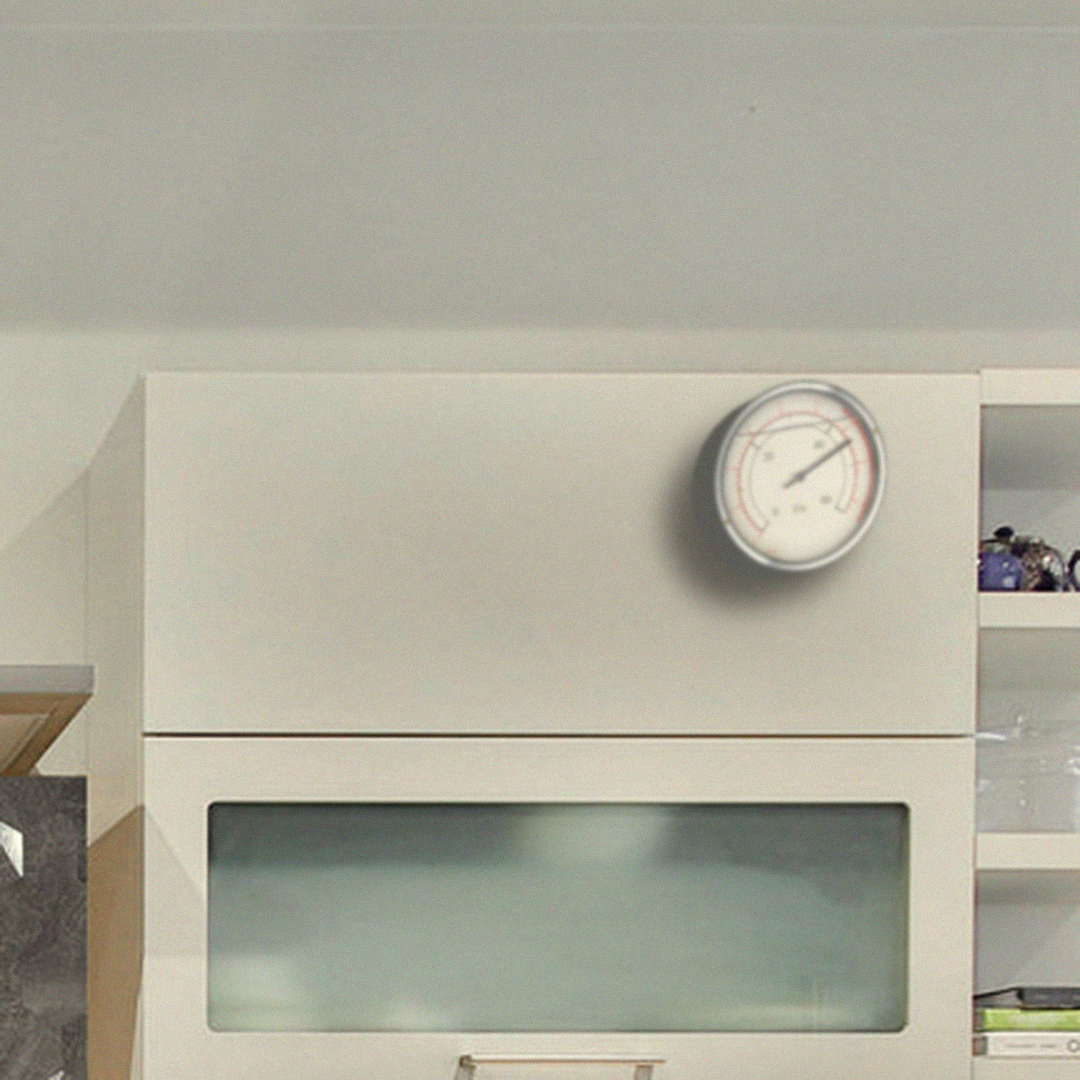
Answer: 45psi
